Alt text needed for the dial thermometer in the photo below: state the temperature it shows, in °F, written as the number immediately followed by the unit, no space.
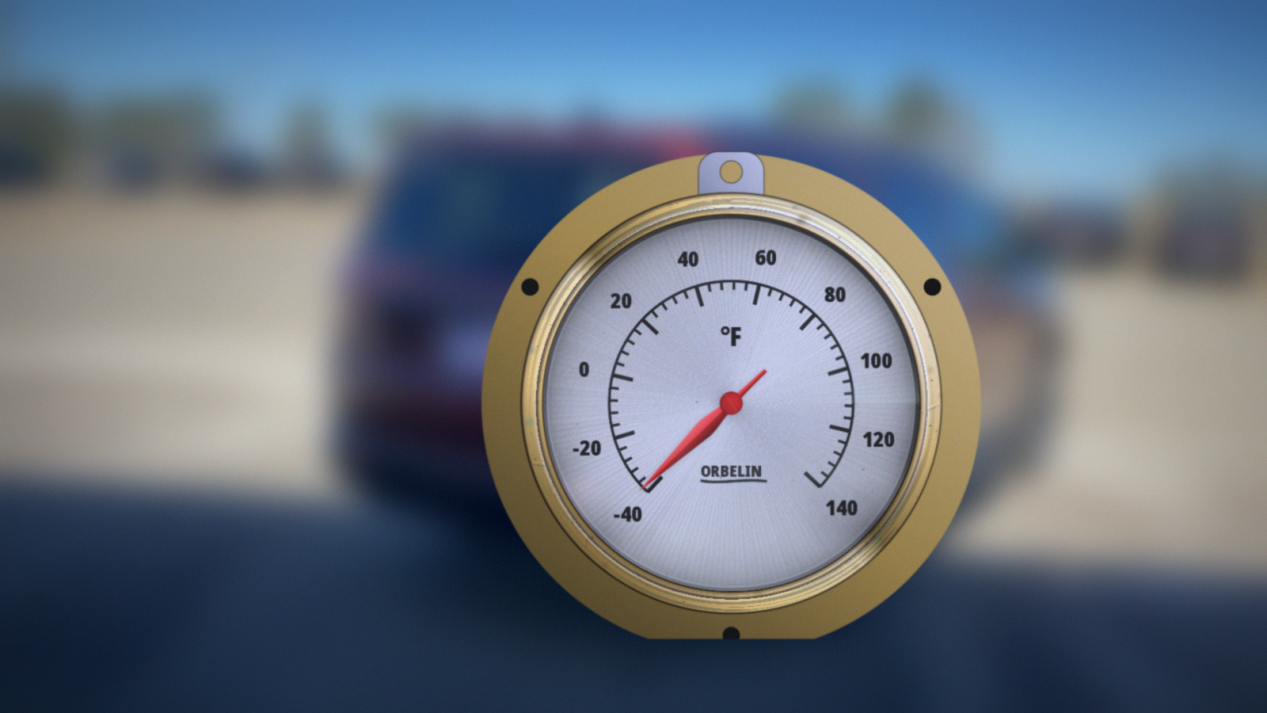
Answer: -38°F
